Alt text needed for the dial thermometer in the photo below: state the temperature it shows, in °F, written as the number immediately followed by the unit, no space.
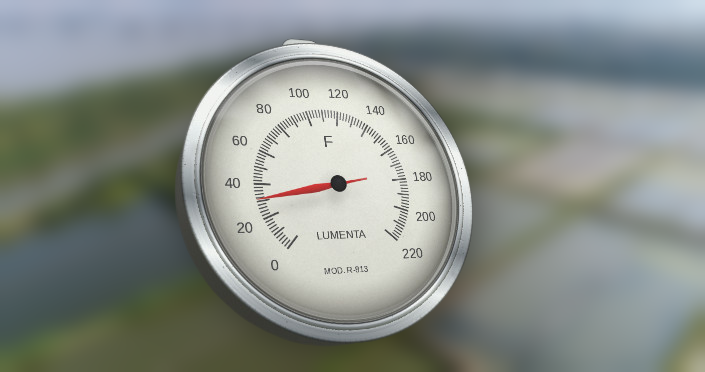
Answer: 30°F
